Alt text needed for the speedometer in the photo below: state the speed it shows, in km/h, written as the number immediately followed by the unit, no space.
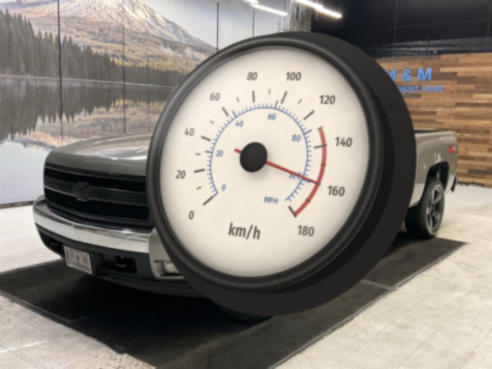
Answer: 160km/h
